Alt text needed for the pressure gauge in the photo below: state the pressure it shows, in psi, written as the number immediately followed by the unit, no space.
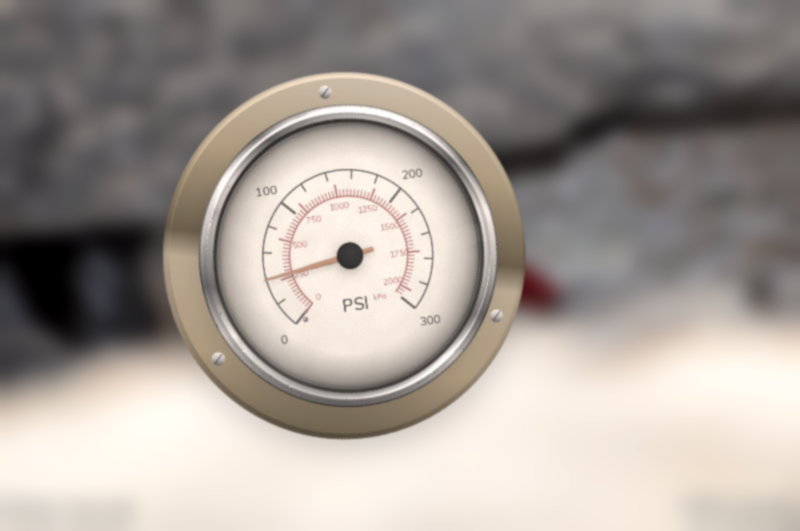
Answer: 40psi
